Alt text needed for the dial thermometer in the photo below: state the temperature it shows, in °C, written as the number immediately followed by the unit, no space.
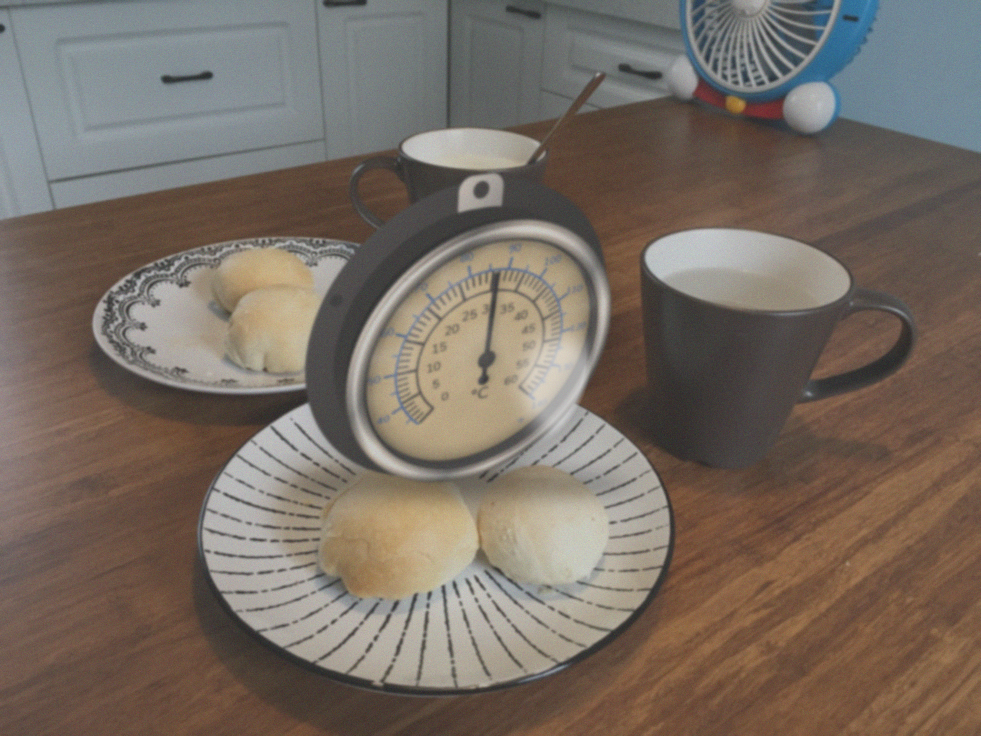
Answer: 30°C
